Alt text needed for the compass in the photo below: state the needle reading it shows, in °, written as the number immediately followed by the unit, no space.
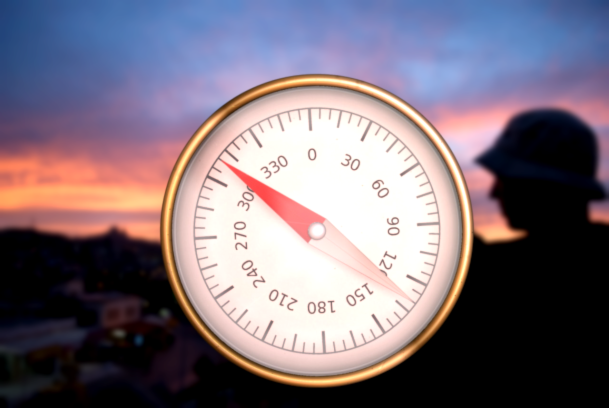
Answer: 310°
